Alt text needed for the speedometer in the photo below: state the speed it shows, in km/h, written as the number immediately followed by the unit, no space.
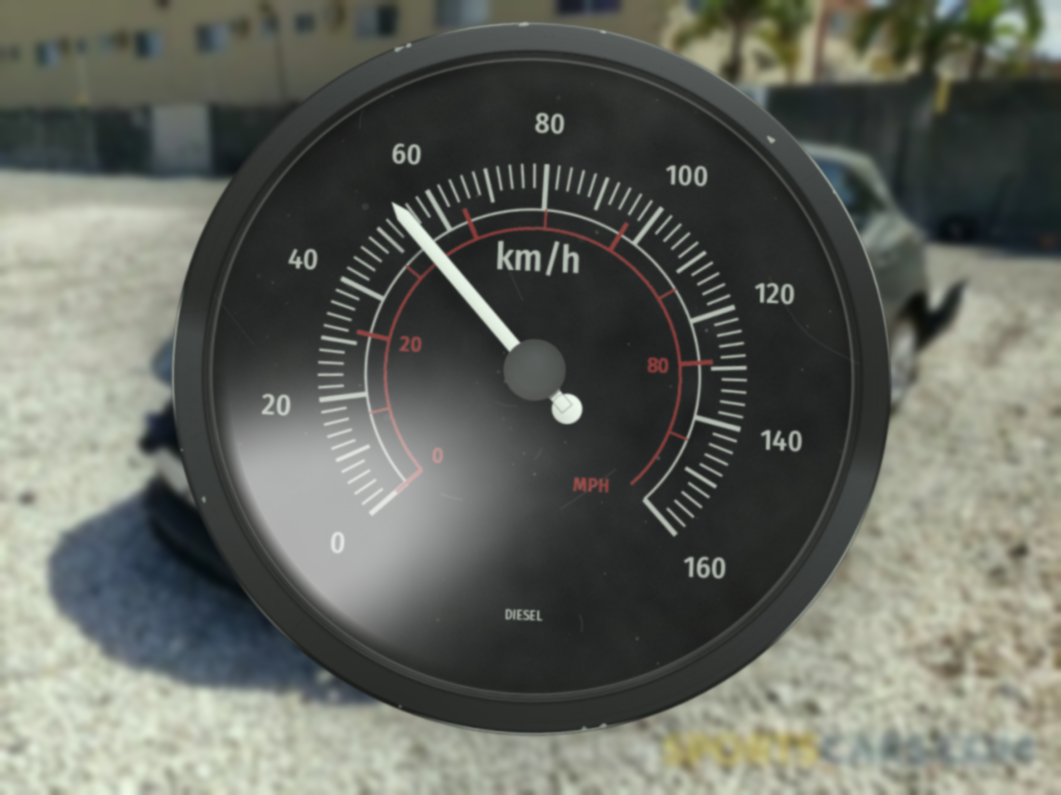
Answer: 54km/h
